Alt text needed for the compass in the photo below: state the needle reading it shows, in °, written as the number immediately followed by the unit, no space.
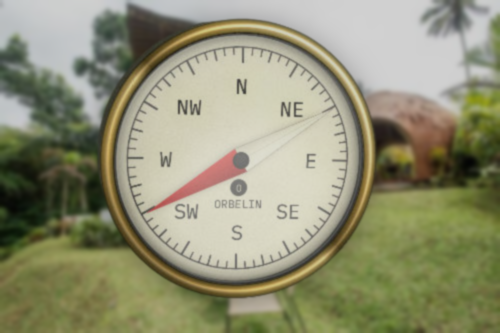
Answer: 240°
